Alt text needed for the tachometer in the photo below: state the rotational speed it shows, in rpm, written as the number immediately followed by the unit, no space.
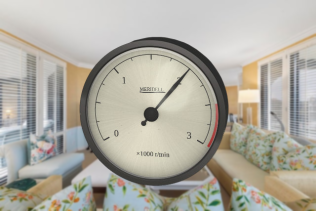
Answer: 2000rpm
